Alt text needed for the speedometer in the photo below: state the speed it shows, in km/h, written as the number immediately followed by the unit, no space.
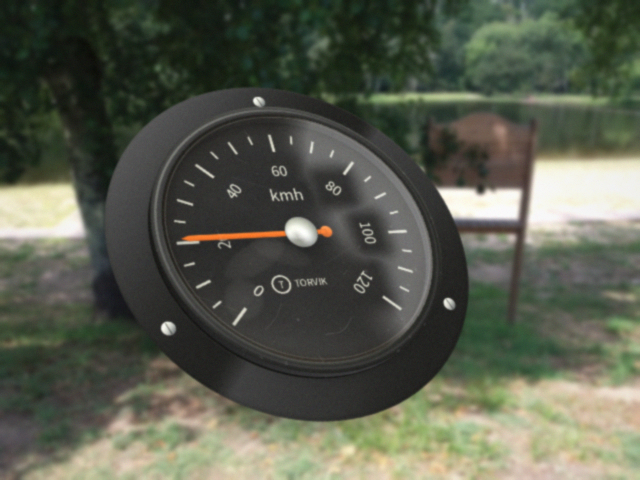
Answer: 20km/h
